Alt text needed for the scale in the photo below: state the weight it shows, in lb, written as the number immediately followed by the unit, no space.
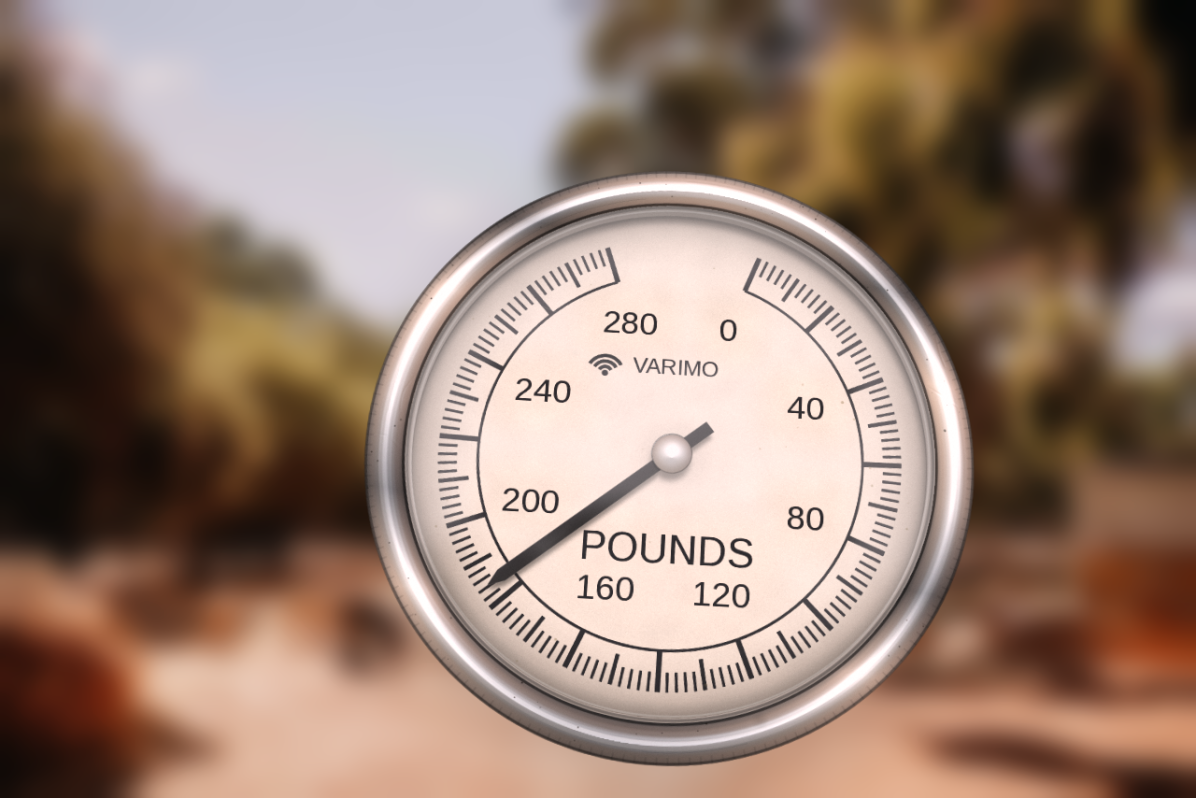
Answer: 184lb
